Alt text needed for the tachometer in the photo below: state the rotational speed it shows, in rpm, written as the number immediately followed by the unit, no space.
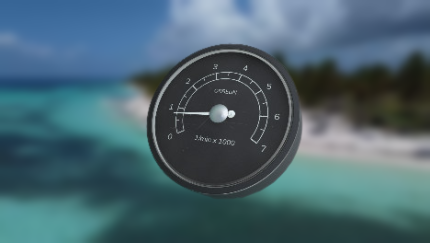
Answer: 750rpm
